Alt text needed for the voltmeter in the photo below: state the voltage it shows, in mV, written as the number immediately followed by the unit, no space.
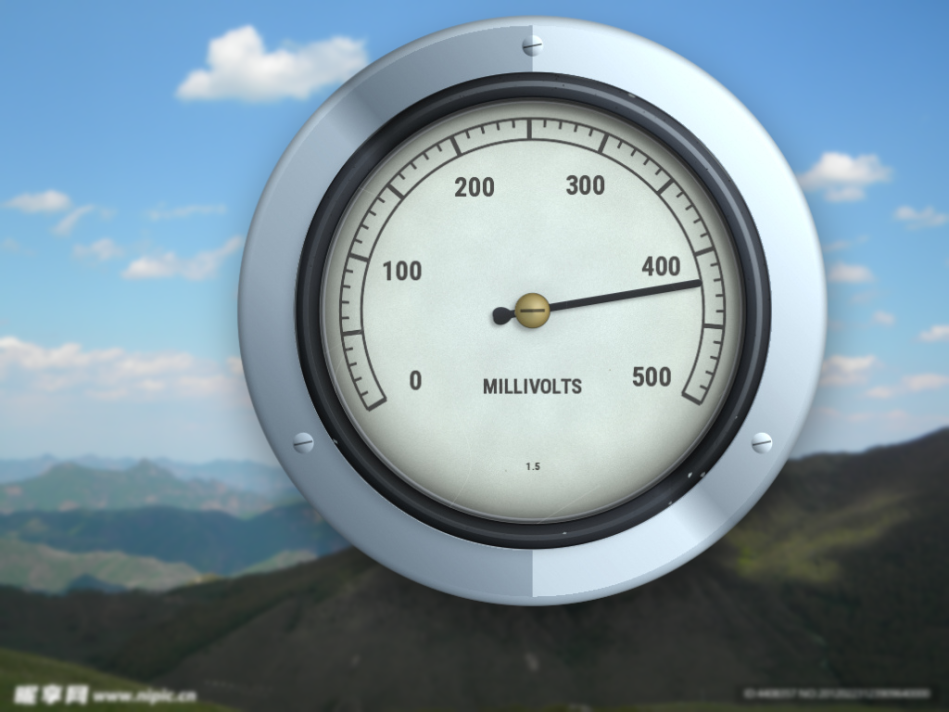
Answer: 420mV
